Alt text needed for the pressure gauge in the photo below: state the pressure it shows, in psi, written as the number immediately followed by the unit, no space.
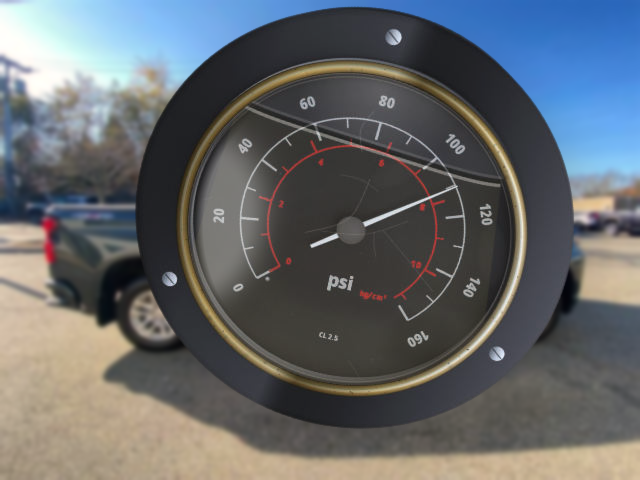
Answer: 110psi
